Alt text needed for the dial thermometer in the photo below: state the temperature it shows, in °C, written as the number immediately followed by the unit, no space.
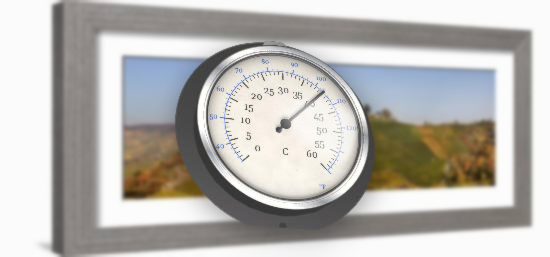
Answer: 40°C
